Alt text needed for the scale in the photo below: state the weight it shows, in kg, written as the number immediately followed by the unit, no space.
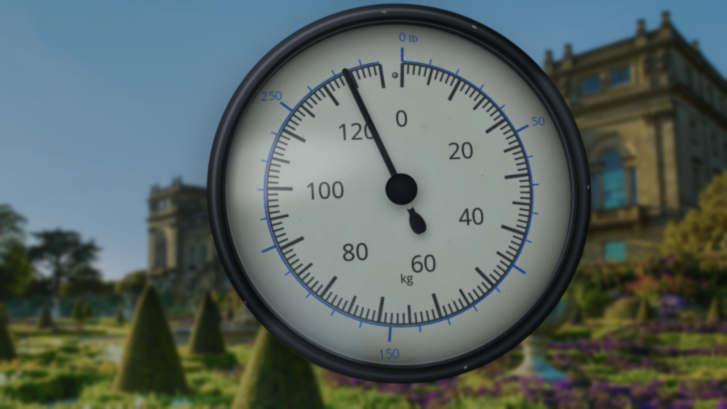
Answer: 124kg
